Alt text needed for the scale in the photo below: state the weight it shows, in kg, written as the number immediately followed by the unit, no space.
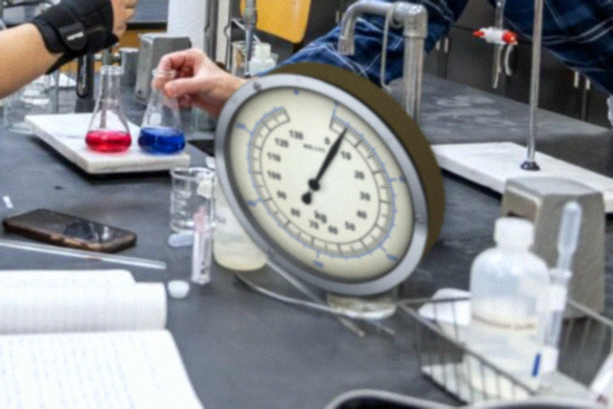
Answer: 5kg
